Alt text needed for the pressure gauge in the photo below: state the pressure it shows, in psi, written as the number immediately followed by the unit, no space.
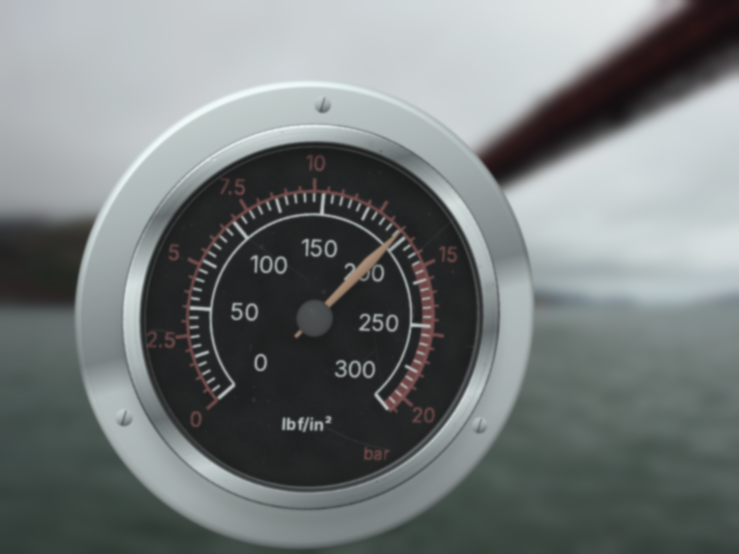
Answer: 195psi
